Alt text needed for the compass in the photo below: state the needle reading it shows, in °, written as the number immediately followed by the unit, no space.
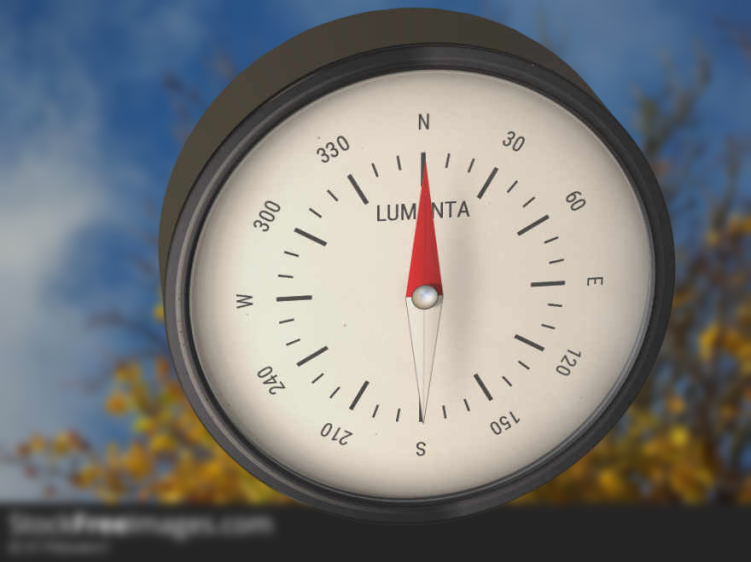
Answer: 0°
